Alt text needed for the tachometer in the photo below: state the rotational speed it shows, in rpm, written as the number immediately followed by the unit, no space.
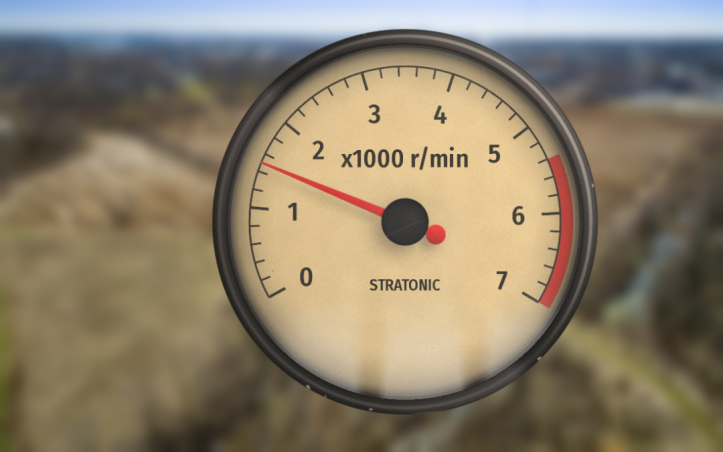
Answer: 1500rpm
